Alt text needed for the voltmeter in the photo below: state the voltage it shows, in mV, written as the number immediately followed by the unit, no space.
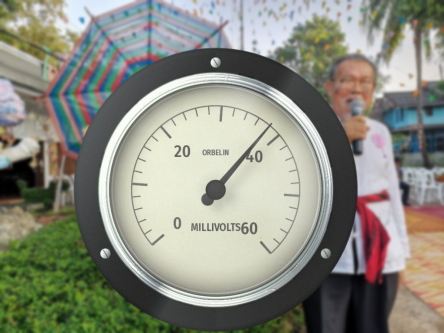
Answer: 38mV
